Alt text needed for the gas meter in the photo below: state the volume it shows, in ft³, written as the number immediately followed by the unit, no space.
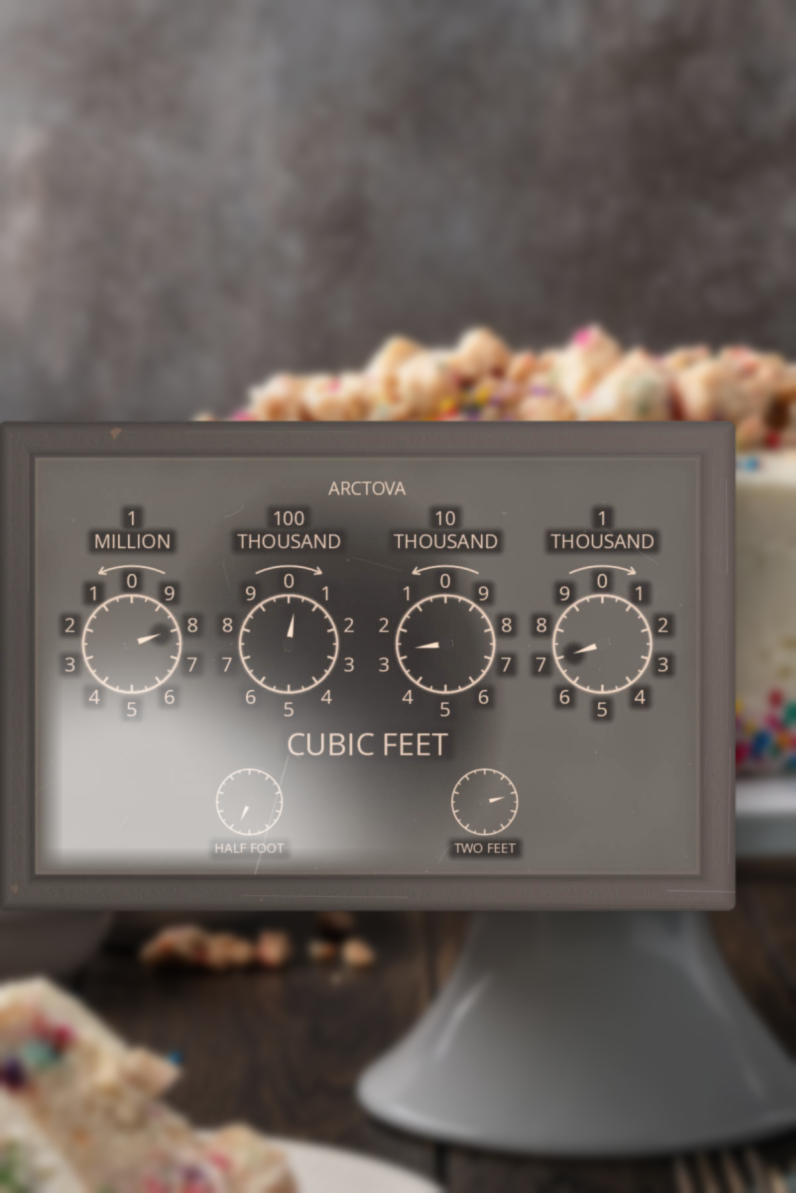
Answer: 802700ft³
